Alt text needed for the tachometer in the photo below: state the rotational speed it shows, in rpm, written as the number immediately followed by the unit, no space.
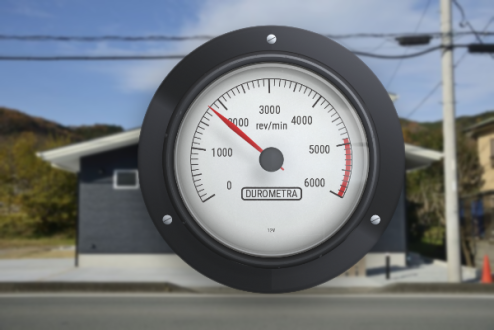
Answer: 1800rpm
